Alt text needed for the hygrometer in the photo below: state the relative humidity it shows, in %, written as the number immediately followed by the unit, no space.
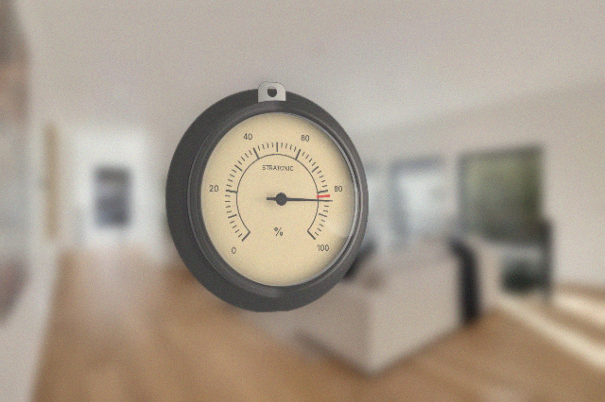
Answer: 84%
